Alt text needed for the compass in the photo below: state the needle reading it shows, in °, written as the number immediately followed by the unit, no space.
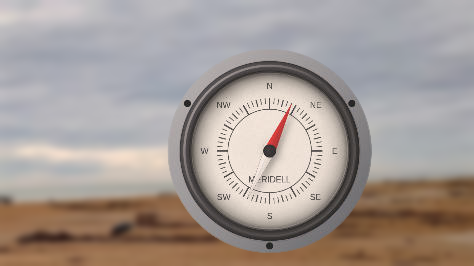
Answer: 25°
